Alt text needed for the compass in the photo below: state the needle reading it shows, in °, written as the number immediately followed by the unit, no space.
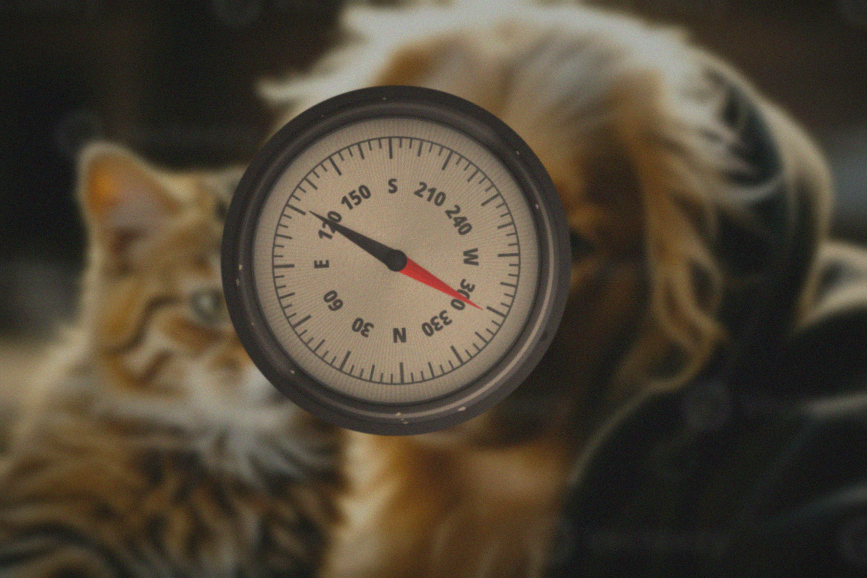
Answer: 302.5°
